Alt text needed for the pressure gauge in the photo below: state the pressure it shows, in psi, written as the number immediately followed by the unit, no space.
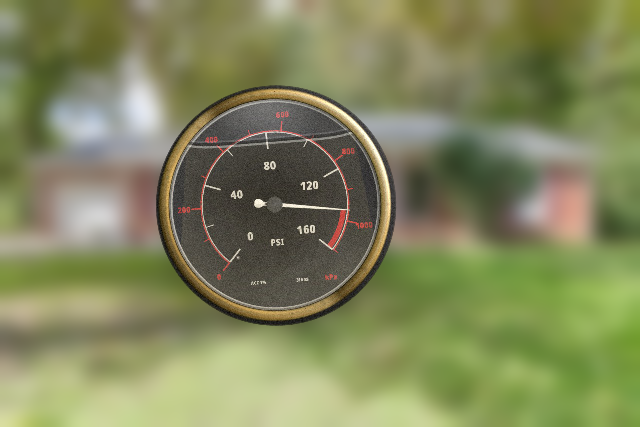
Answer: 140psi
